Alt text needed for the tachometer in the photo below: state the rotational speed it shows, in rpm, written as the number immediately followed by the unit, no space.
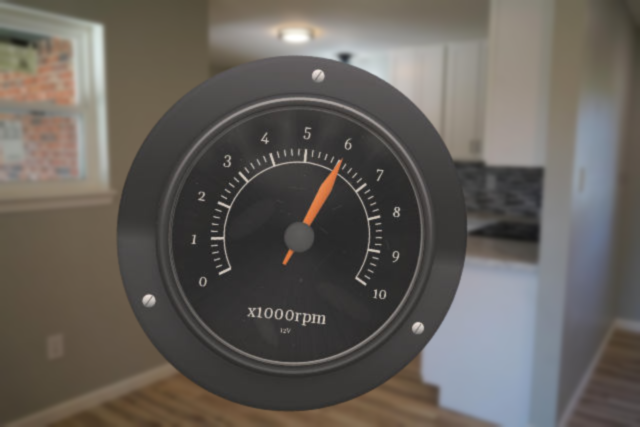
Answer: 6000rpm
